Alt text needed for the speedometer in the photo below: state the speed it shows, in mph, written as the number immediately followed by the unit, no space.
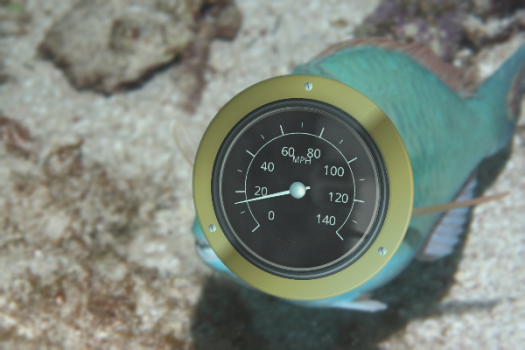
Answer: 15mph
